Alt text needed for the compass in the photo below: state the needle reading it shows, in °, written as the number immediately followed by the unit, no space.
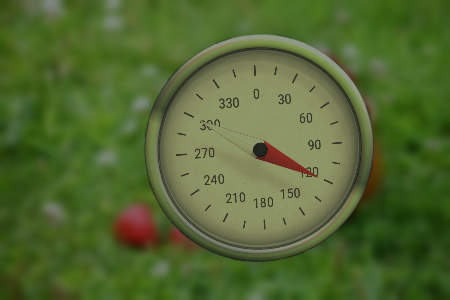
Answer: 120°
